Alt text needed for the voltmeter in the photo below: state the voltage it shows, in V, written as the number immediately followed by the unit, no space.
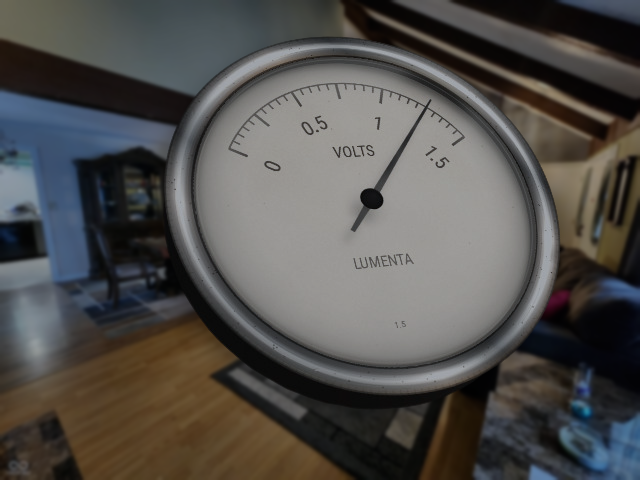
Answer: 1.25V
